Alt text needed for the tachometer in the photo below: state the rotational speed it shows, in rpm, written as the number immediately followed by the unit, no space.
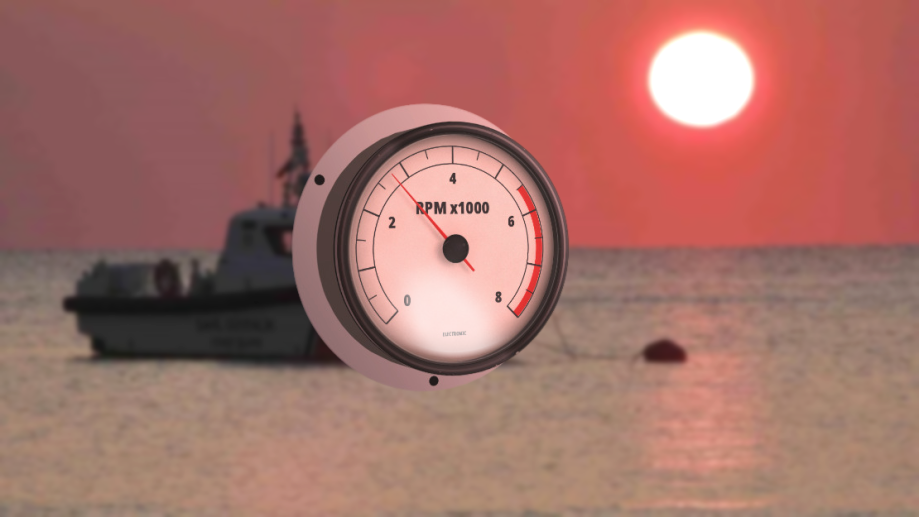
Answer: 2750rpm
